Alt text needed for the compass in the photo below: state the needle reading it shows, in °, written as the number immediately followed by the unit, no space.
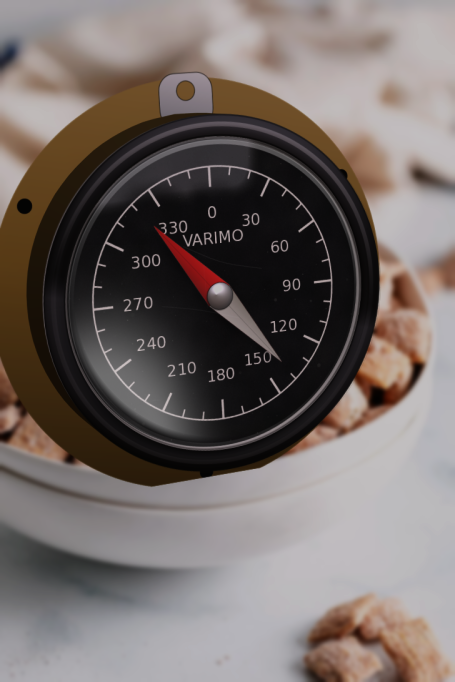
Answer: 320°
